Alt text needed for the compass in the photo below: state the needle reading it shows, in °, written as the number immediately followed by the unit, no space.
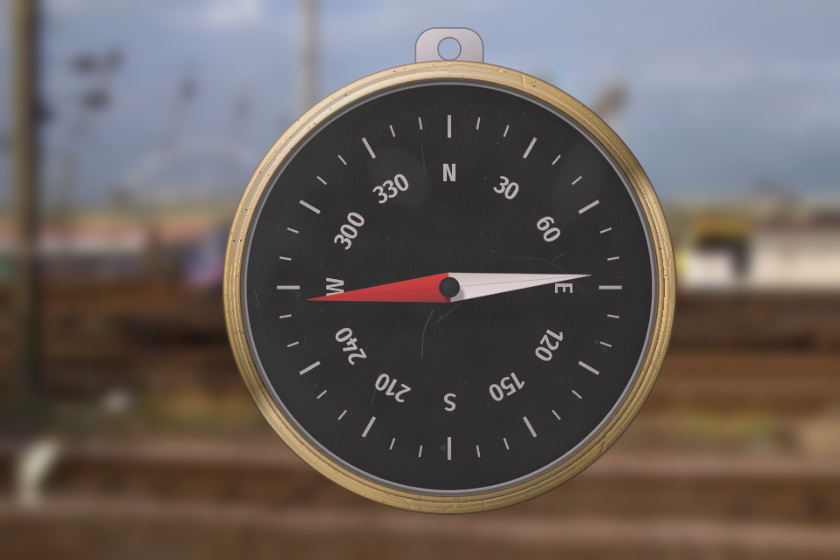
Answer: 265°
